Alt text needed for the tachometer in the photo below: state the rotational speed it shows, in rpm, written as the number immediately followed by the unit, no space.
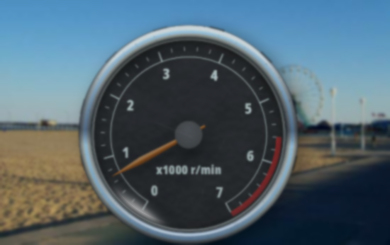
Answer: 700rpm
